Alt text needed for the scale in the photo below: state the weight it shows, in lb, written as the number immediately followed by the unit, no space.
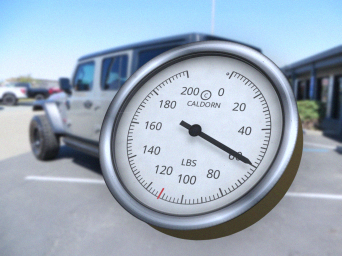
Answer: 60lb
